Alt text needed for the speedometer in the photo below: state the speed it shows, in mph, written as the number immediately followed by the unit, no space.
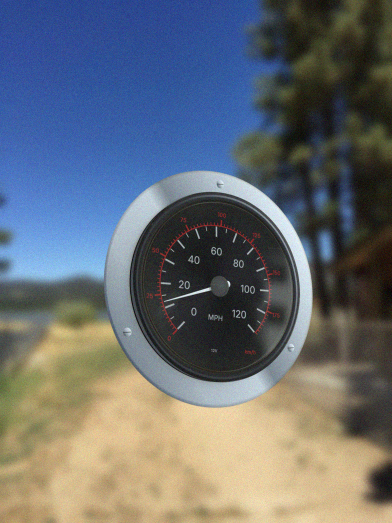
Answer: 12.5mph
